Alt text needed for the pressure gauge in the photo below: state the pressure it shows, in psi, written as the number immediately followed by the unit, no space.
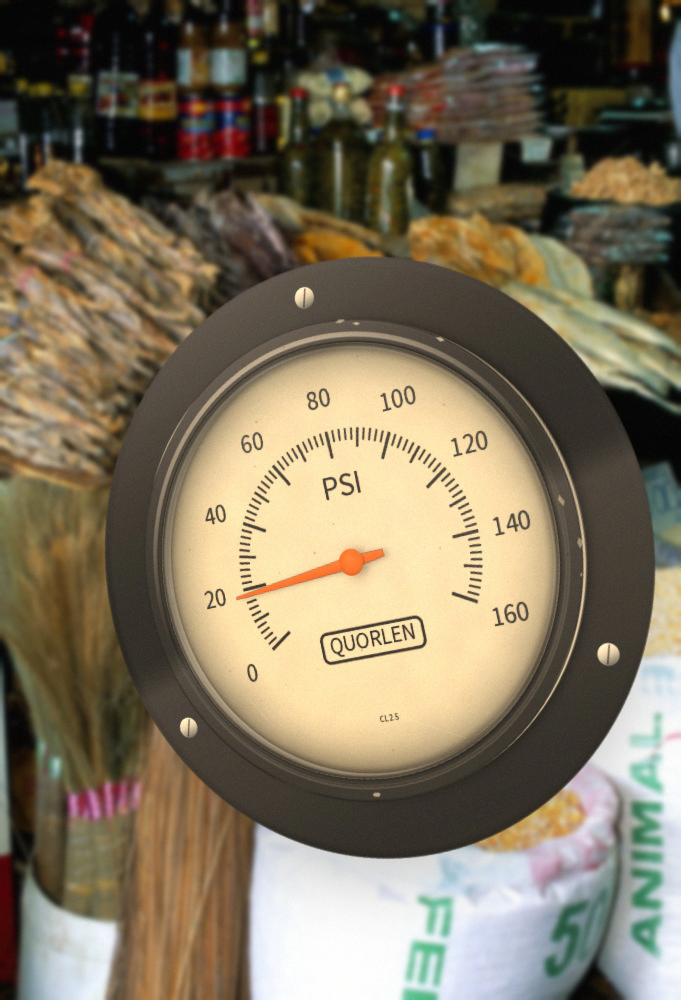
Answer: 18psi
